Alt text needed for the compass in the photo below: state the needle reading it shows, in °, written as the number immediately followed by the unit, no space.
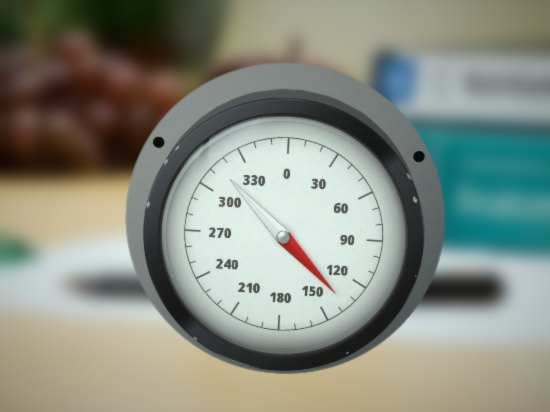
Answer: 135°
